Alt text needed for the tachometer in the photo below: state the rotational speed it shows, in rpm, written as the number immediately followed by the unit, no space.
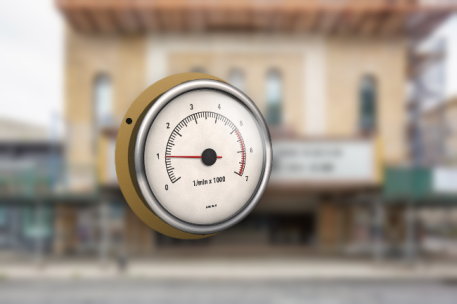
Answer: 1000rpm
